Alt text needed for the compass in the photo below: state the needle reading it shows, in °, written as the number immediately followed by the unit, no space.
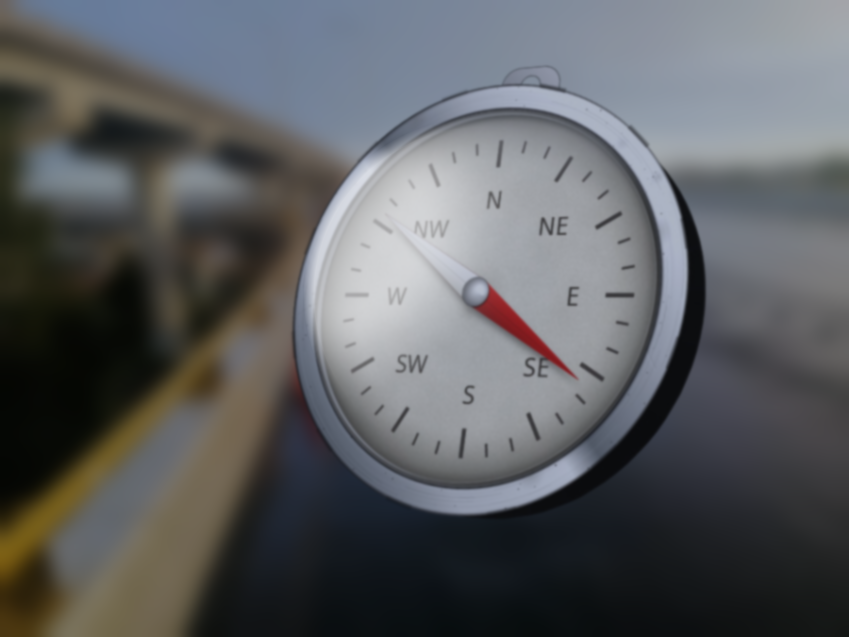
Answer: 125°
